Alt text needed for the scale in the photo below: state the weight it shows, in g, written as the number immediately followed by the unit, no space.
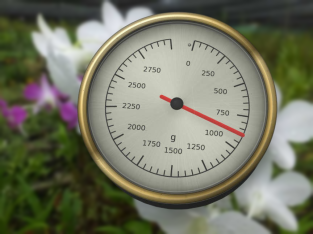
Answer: 900g
